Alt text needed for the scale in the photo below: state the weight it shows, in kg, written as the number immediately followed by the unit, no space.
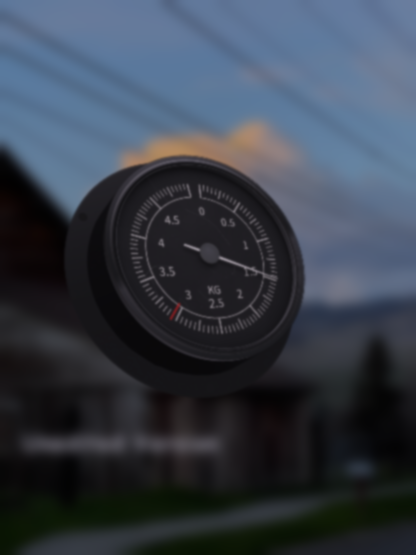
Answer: 1.5kg
